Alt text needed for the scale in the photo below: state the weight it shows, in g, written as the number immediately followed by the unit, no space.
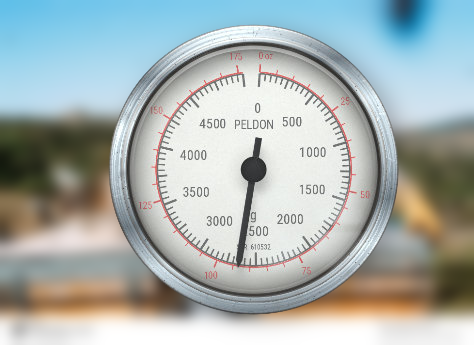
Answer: 2650g
